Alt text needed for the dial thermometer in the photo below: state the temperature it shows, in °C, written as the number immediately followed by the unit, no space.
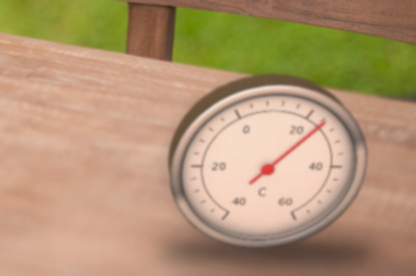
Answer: 24°C
